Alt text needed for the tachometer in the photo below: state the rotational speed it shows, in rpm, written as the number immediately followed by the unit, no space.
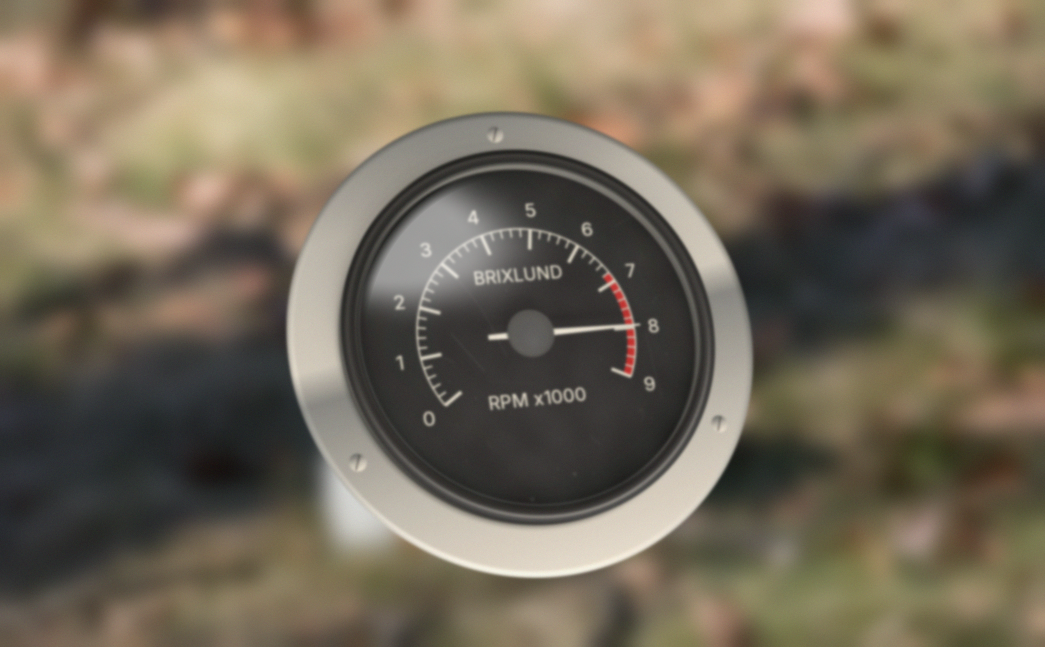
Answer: 8000rpm
